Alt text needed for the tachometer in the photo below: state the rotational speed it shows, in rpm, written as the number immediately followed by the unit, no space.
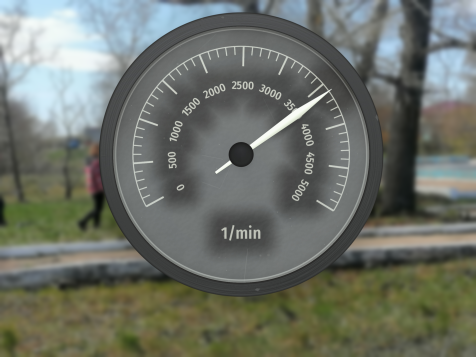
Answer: 3600rpm
